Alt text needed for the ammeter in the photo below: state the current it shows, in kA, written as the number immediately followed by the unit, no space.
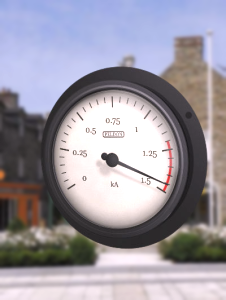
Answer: 1.45kA
